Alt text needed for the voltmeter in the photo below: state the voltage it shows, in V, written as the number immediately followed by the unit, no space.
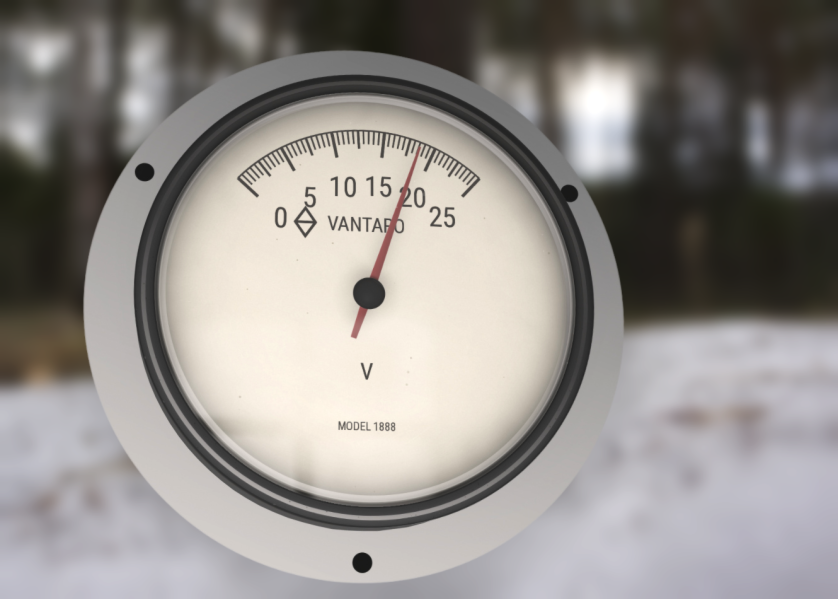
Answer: 18.5V
